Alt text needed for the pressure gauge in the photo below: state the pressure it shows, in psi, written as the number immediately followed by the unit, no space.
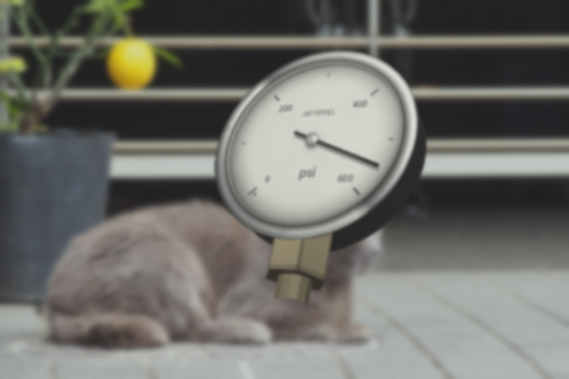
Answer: 550psi
